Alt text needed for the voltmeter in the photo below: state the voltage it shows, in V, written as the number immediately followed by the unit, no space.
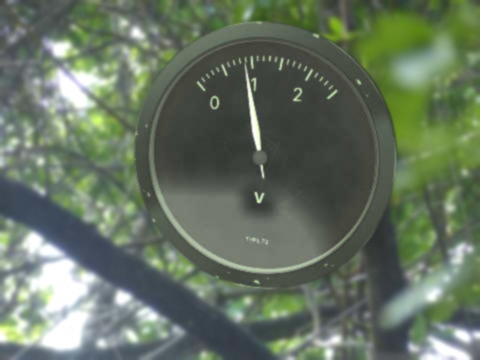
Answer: 0.9V
